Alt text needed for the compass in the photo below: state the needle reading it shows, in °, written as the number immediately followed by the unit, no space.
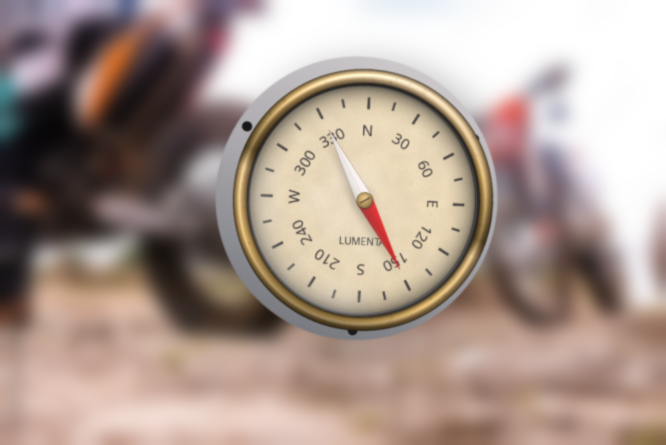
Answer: 150°
